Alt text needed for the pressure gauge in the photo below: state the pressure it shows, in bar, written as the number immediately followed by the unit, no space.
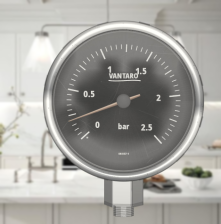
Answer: 0.2bar
